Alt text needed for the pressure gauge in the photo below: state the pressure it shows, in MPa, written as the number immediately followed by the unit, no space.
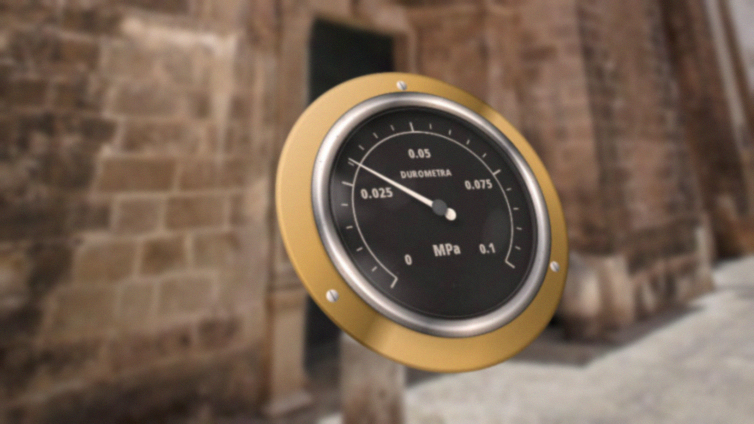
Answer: 0.03MPa
